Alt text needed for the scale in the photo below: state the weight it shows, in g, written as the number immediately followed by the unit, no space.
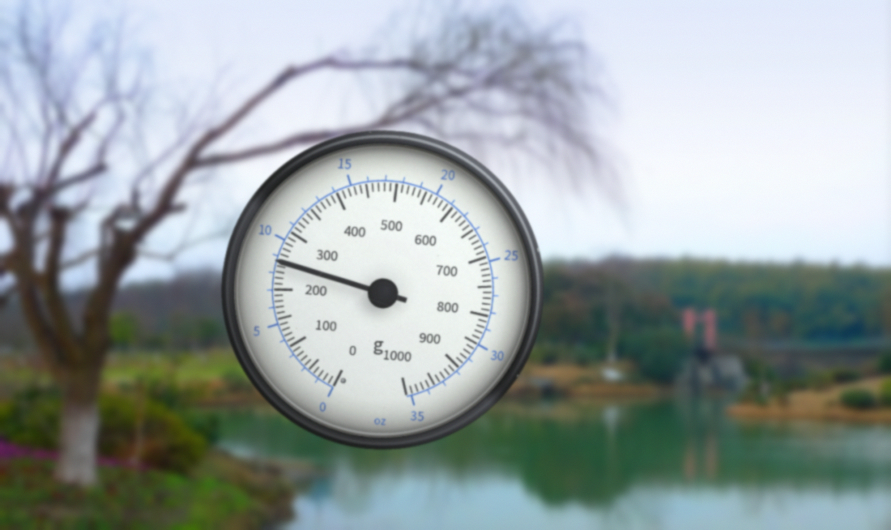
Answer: 250g
